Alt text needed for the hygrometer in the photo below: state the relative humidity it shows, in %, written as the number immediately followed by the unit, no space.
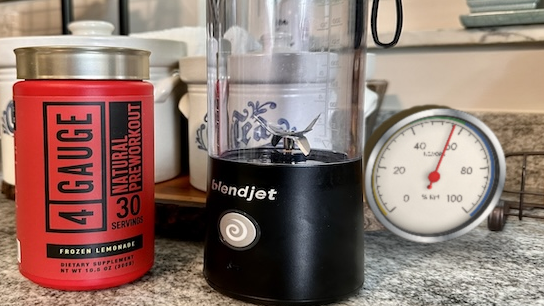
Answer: 56%
